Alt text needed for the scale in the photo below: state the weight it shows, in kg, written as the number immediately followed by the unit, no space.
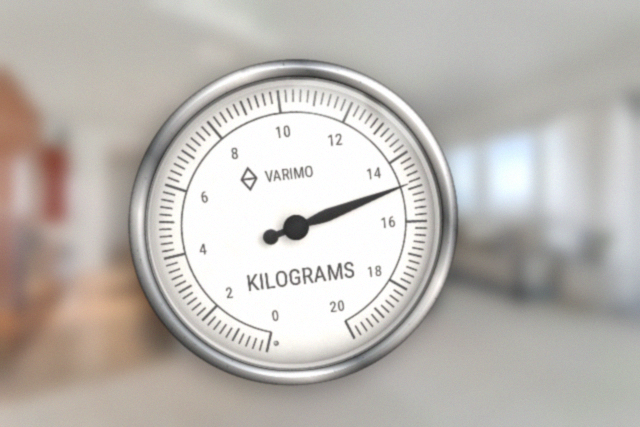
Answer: 14.8kg
